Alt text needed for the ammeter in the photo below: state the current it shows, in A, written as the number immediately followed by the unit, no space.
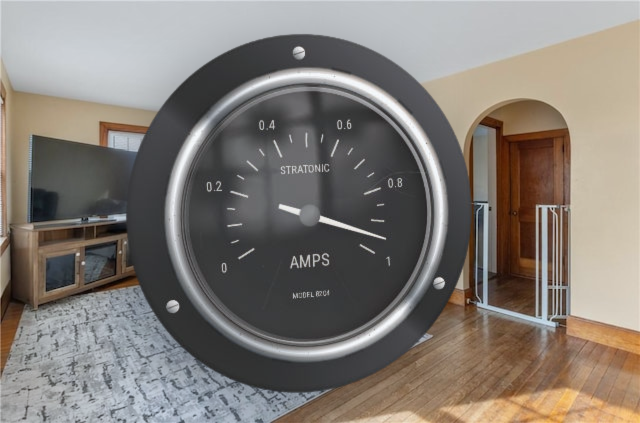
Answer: 0.95A
